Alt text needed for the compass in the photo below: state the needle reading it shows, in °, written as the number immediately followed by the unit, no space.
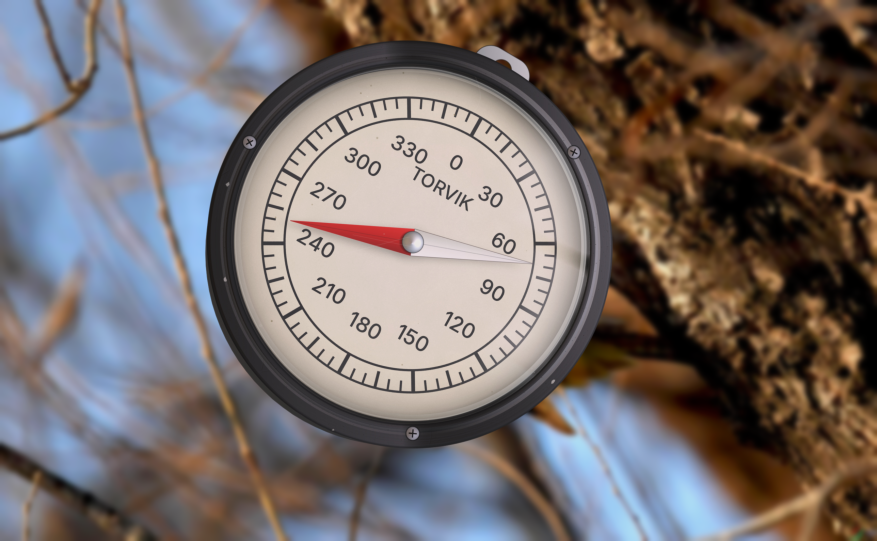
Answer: 250°
